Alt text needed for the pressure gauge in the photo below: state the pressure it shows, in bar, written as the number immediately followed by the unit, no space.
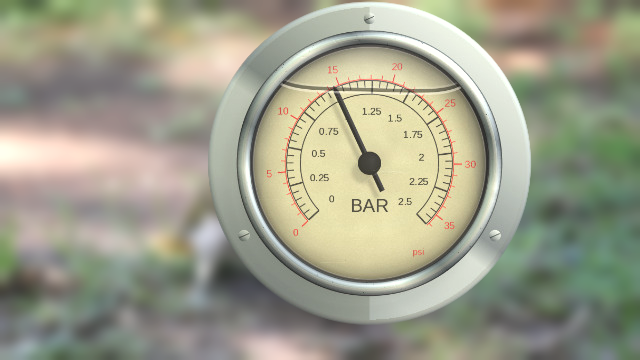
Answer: 1bar
